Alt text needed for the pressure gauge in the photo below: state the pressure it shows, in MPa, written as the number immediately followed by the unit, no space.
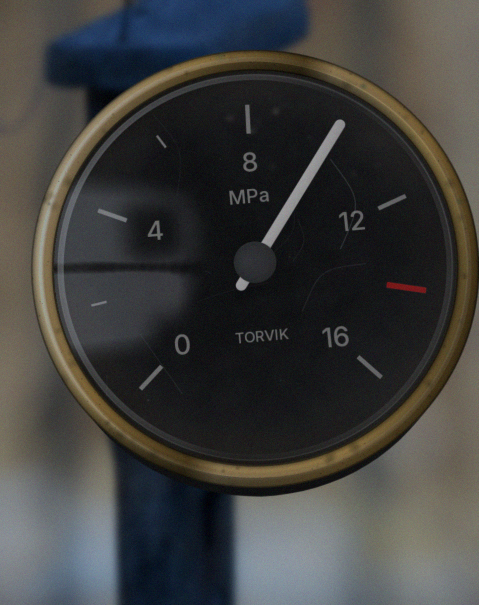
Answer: 10MPa
